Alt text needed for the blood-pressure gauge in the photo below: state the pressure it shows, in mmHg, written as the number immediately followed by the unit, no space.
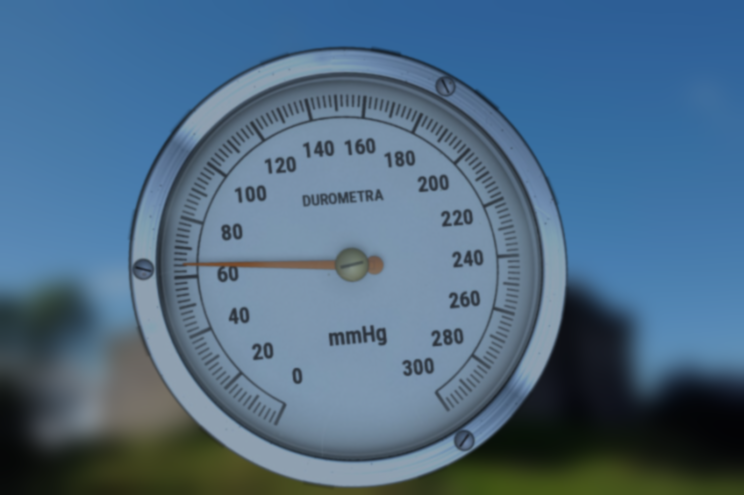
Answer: 64mmHg
